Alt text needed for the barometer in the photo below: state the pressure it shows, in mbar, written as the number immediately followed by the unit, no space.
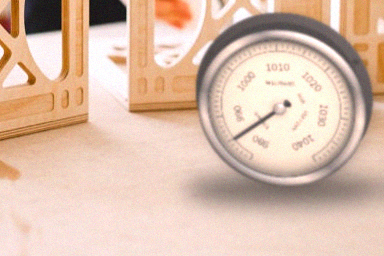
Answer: 985mbar
